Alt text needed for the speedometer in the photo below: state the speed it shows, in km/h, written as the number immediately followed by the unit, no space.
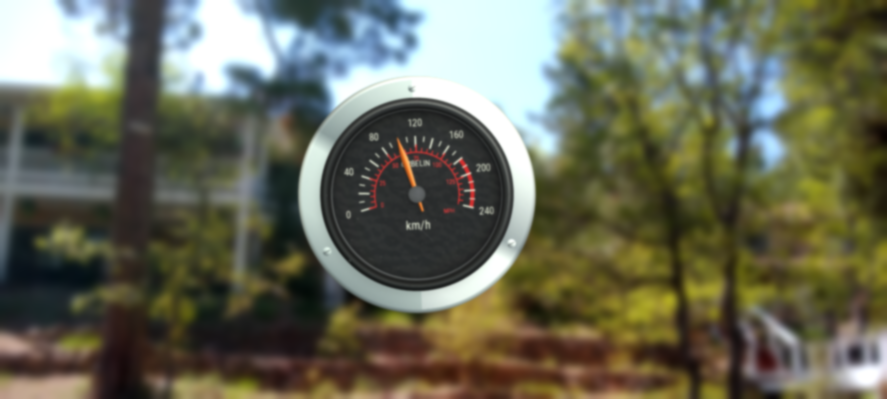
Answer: 100km/h
